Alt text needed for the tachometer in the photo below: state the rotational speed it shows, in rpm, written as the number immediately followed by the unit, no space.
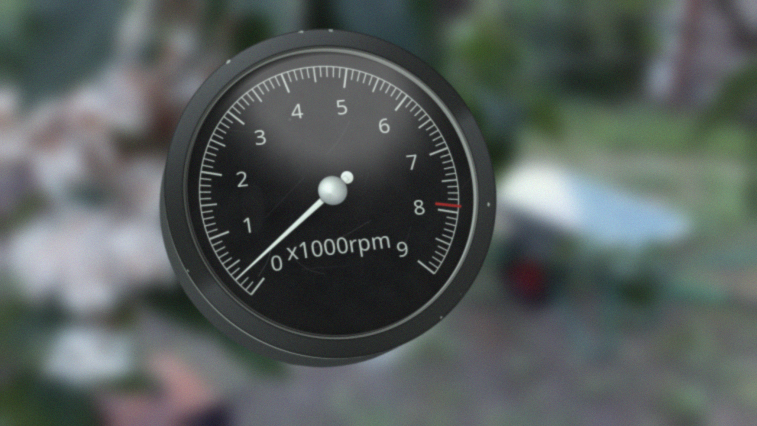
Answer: 300rpm
